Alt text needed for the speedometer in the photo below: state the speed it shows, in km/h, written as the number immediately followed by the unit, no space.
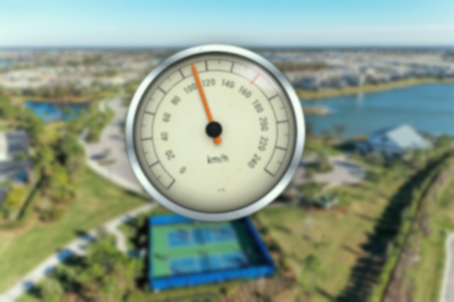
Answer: 110km/h
